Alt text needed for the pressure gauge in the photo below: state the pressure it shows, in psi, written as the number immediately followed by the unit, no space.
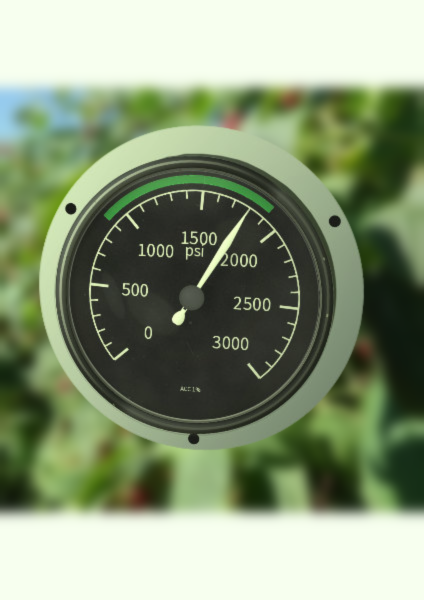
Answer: 1800psi
